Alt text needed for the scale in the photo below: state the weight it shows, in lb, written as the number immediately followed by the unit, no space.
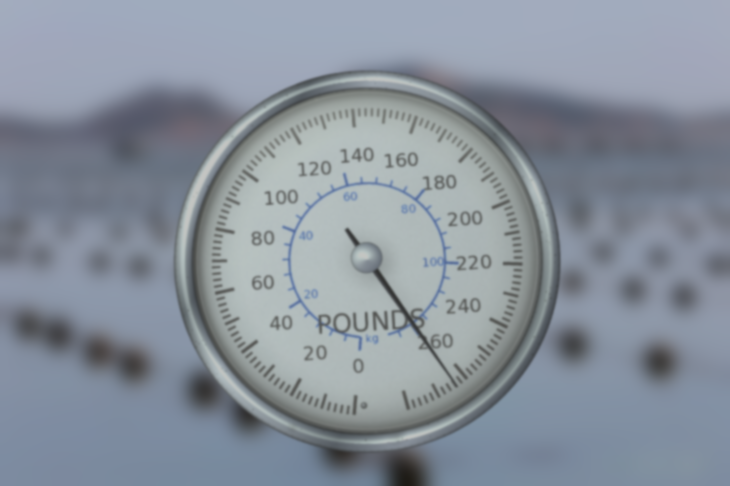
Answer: 264lb
